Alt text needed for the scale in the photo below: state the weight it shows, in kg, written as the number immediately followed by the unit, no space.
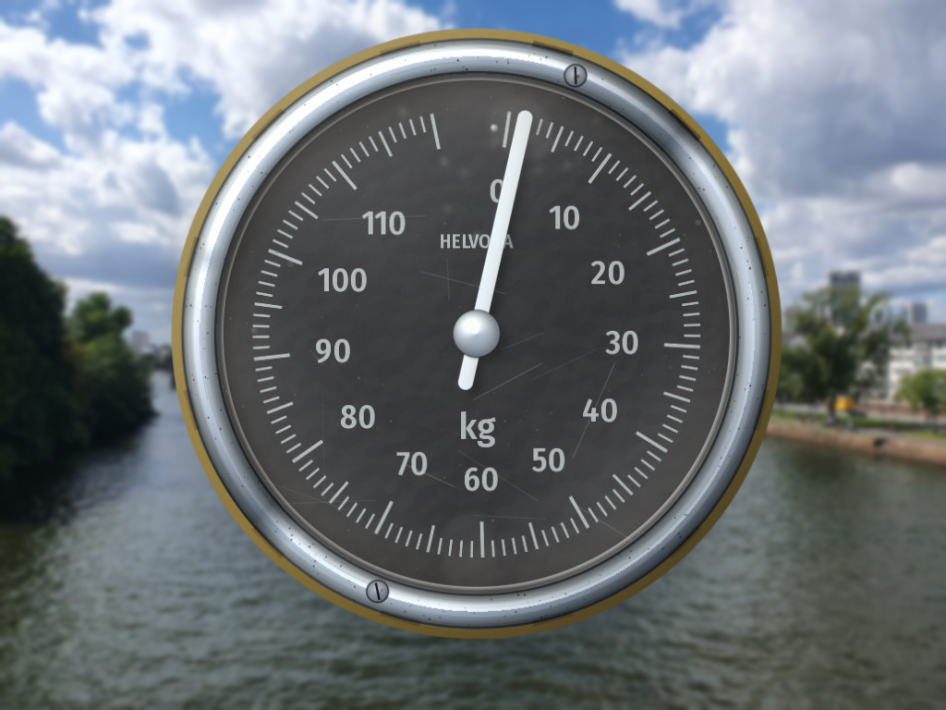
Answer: 1.5kg
